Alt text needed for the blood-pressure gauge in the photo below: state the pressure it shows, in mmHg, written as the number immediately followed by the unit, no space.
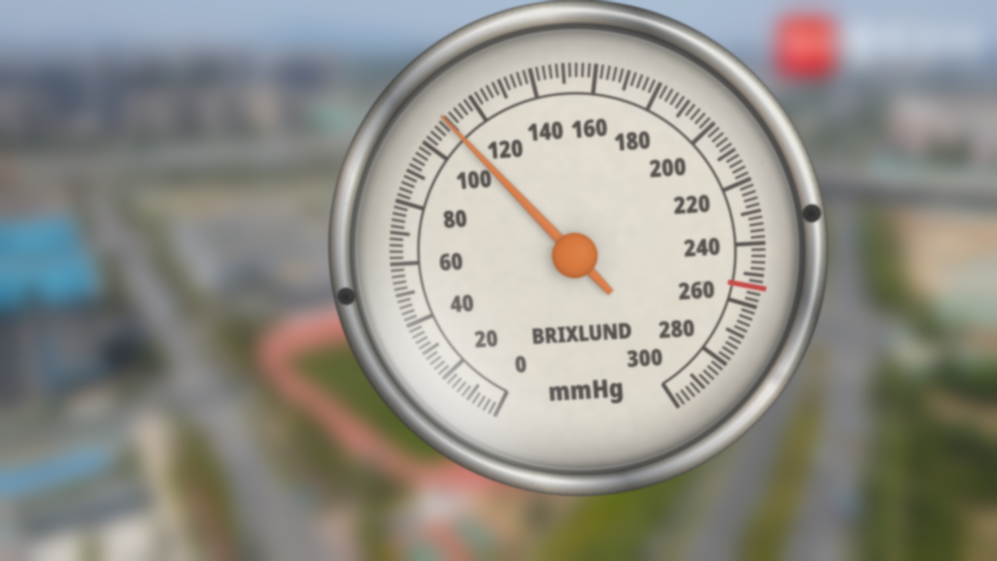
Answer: 110mmHg
